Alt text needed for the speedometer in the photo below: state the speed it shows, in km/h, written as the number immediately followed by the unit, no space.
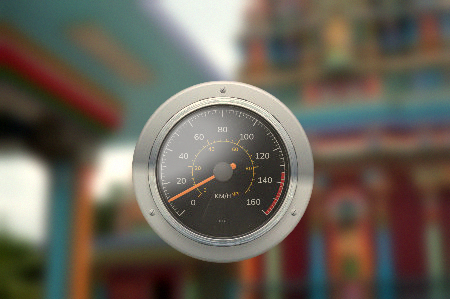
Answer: 10km/h
